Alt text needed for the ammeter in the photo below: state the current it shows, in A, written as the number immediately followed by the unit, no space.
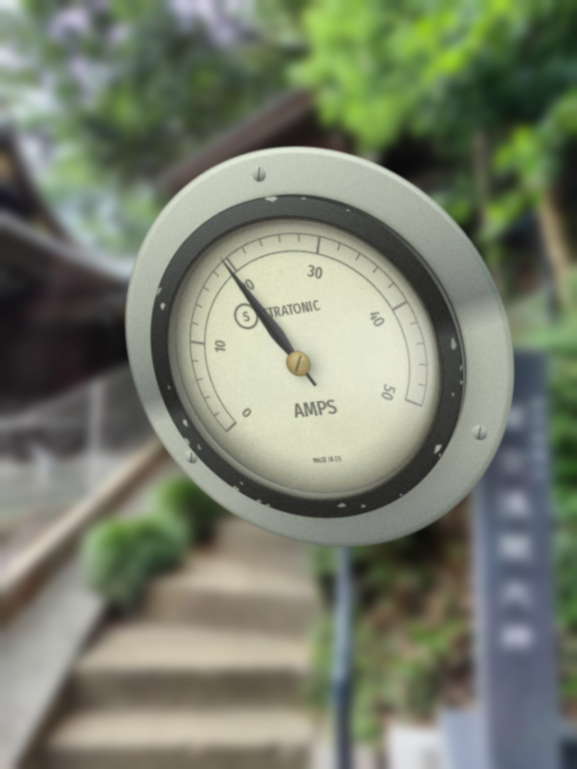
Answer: 20A
